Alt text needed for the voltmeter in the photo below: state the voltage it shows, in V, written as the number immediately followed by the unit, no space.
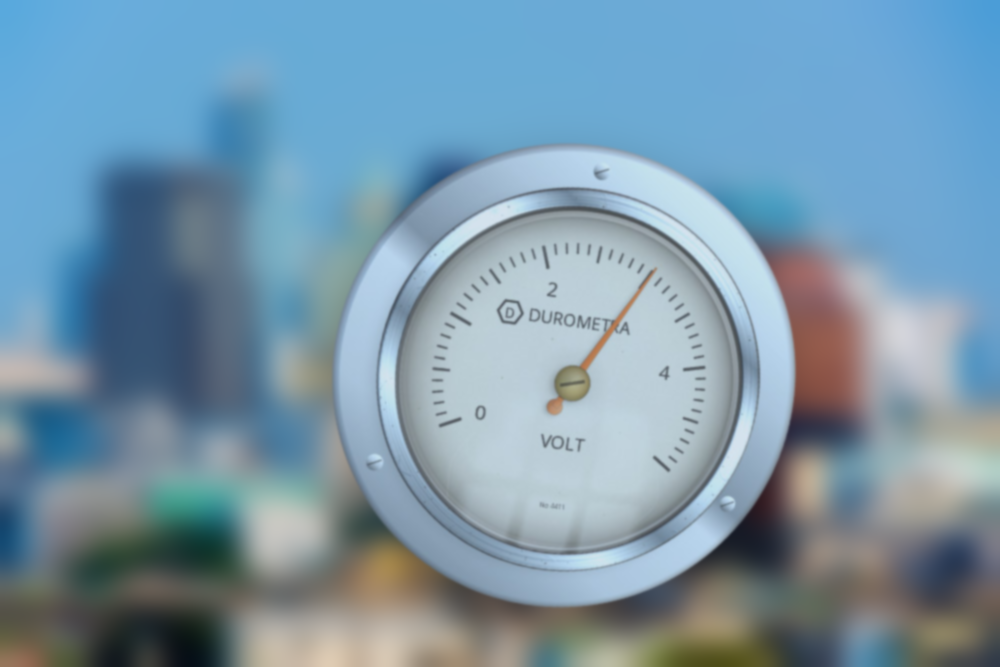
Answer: 3V
